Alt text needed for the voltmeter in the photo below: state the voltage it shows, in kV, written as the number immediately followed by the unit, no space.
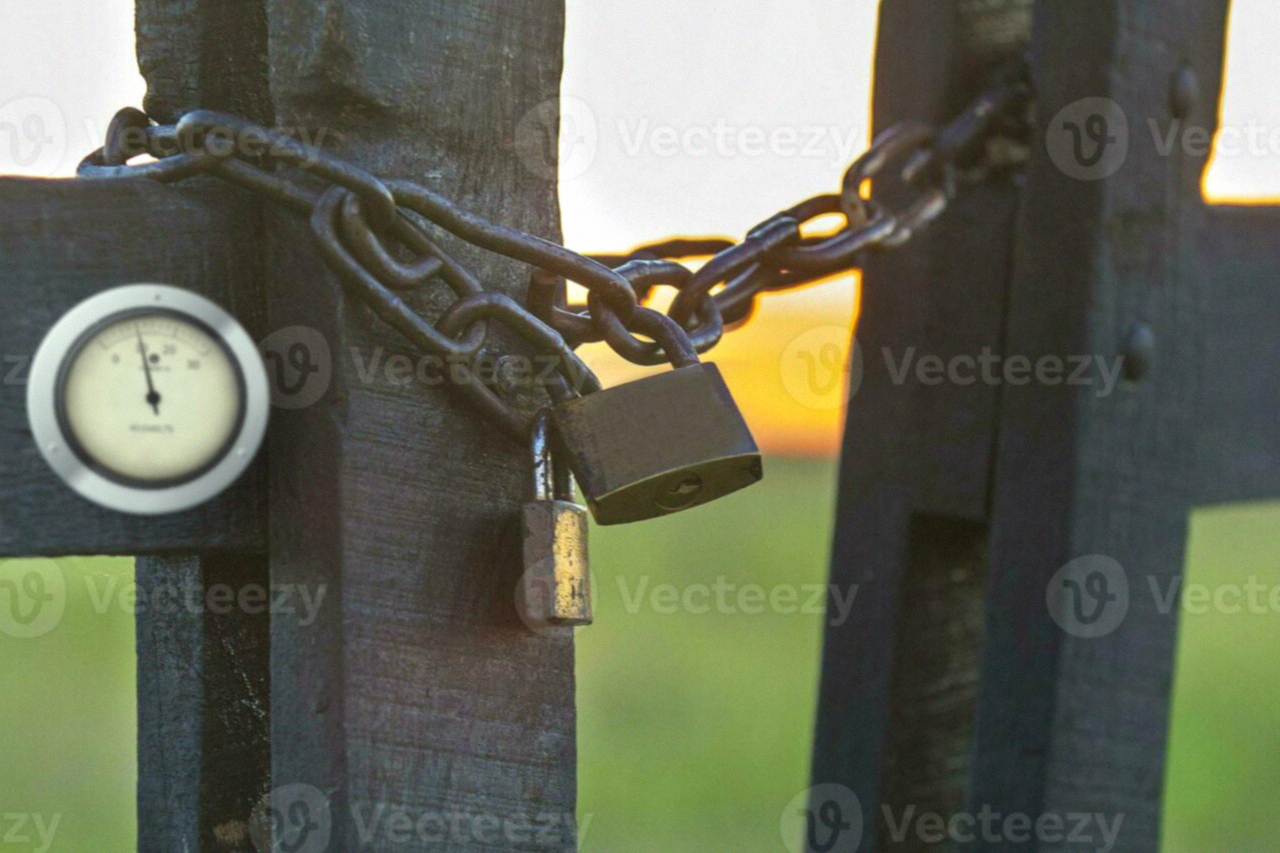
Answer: 10kV
